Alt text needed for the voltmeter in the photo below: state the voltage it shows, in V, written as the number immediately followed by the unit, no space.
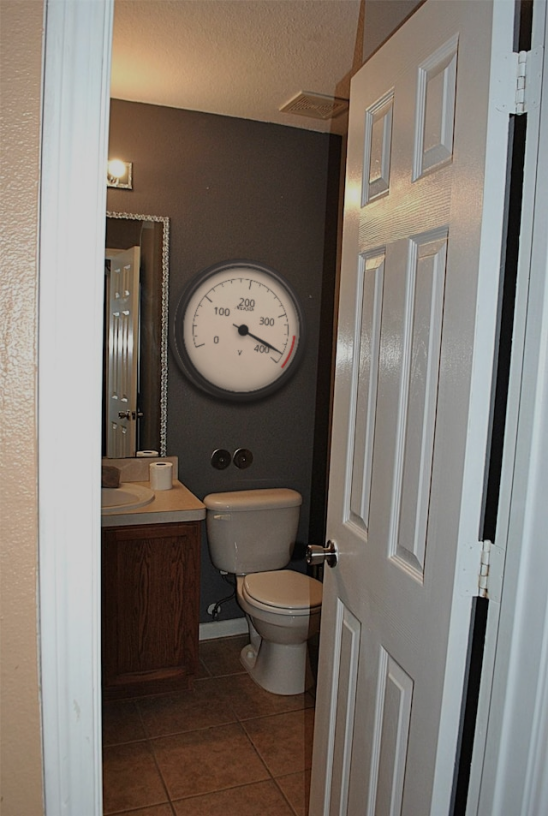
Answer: 380V
